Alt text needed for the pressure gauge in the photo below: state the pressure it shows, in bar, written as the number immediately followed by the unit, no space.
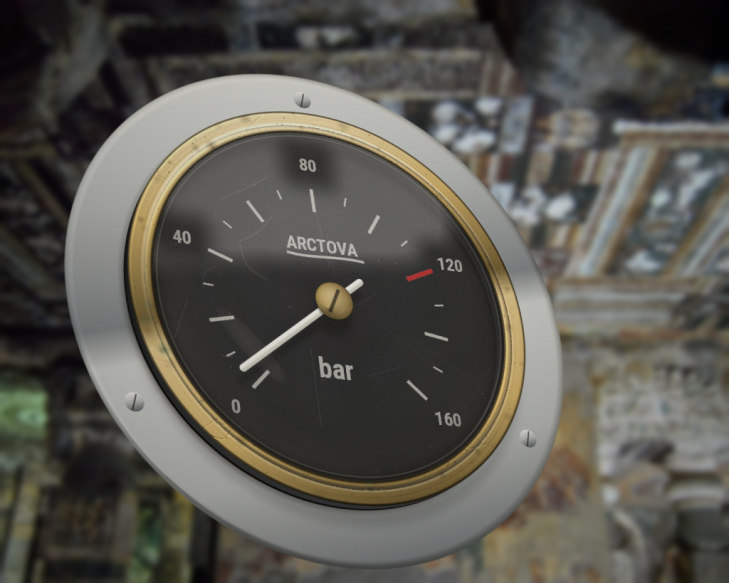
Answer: 5bar
